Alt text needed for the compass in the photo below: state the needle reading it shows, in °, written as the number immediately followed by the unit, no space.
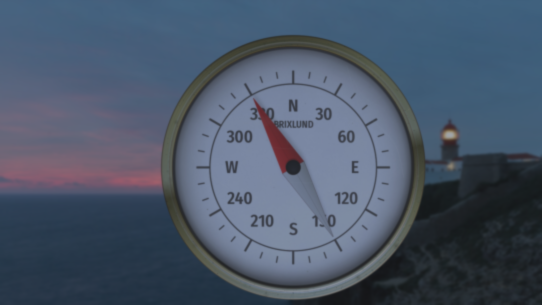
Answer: 330°
